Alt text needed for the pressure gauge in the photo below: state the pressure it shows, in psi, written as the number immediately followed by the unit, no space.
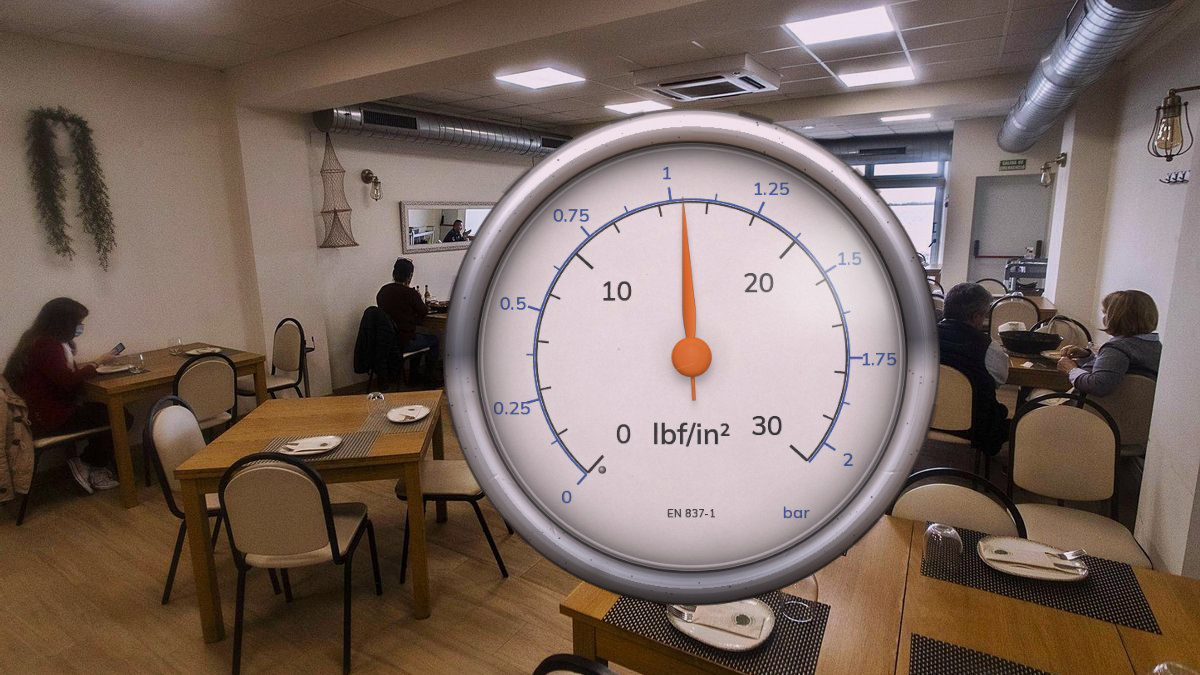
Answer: 15psi
